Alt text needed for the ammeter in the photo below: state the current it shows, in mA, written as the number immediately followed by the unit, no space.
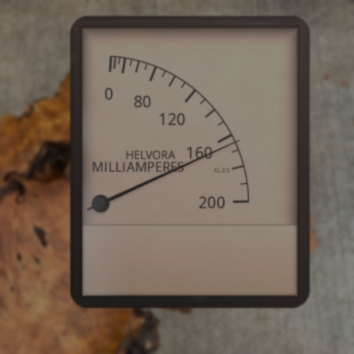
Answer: 165mA
